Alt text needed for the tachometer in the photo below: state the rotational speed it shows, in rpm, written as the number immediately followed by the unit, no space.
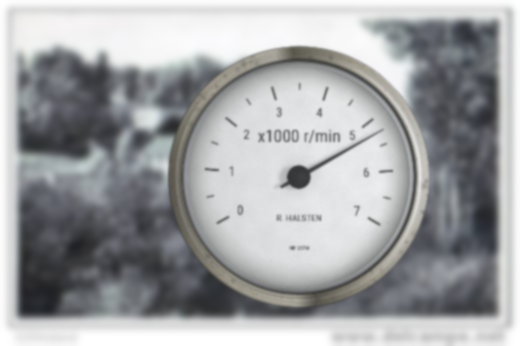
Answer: 5250rpm
